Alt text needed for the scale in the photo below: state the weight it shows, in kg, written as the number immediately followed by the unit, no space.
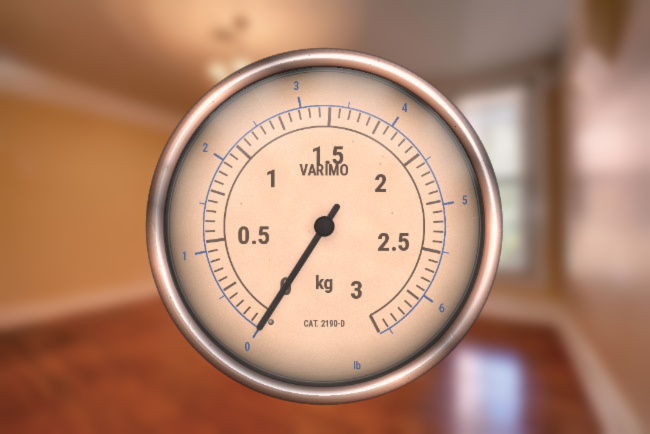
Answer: 0kg
